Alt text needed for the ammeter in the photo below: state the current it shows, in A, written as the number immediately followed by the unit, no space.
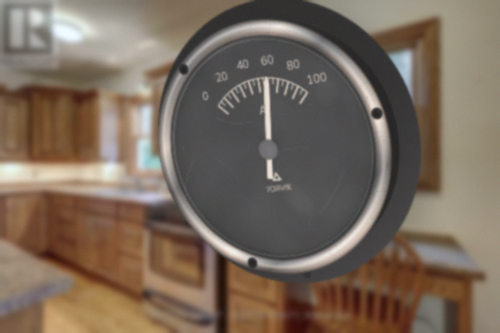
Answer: 60A
